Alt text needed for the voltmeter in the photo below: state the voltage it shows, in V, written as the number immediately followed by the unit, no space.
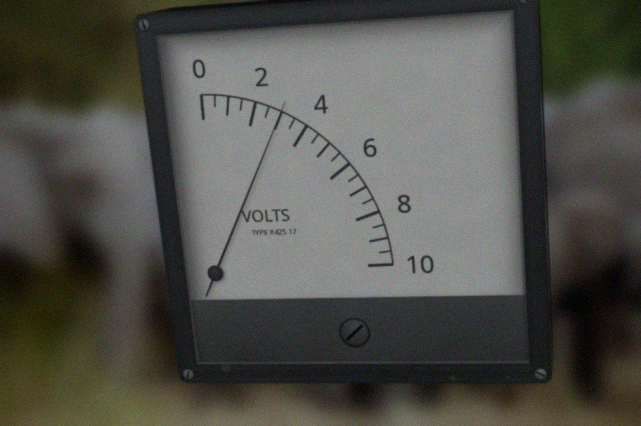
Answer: 3V
